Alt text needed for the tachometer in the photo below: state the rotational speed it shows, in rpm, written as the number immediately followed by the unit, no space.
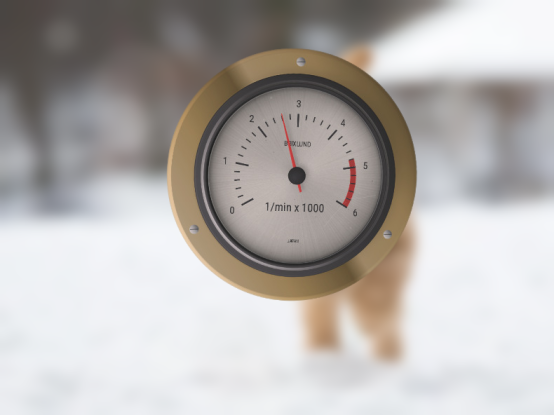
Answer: 2600rpm
